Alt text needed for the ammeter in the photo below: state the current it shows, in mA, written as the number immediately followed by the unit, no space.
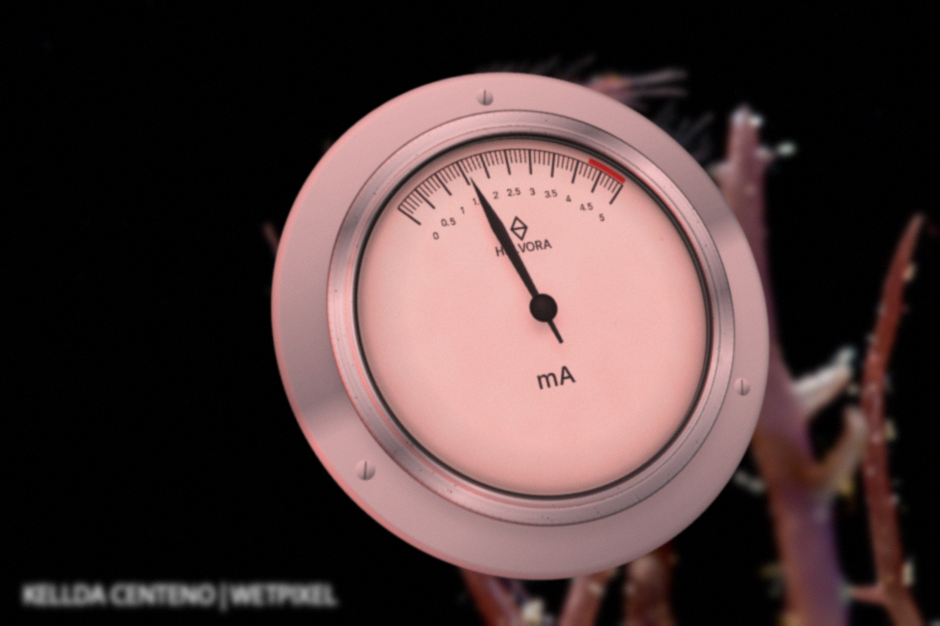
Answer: 1.5mA
